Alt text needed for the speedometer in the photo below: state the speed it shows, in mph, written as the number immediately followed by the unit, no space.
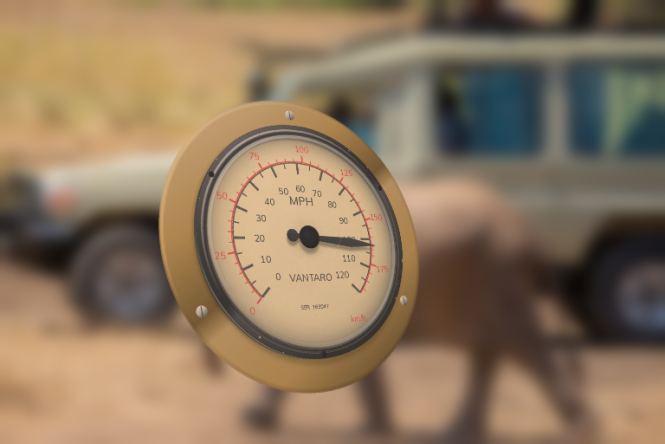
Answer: 102.5mph
